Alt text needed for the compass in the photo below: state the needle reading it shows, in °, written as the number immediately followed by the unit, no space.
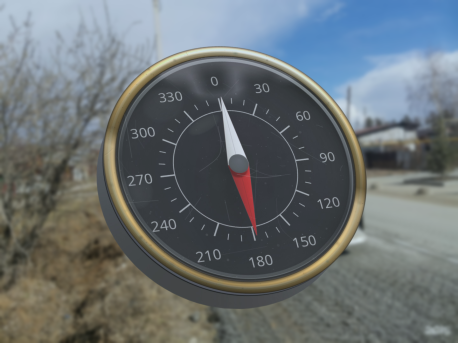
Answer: 180°
